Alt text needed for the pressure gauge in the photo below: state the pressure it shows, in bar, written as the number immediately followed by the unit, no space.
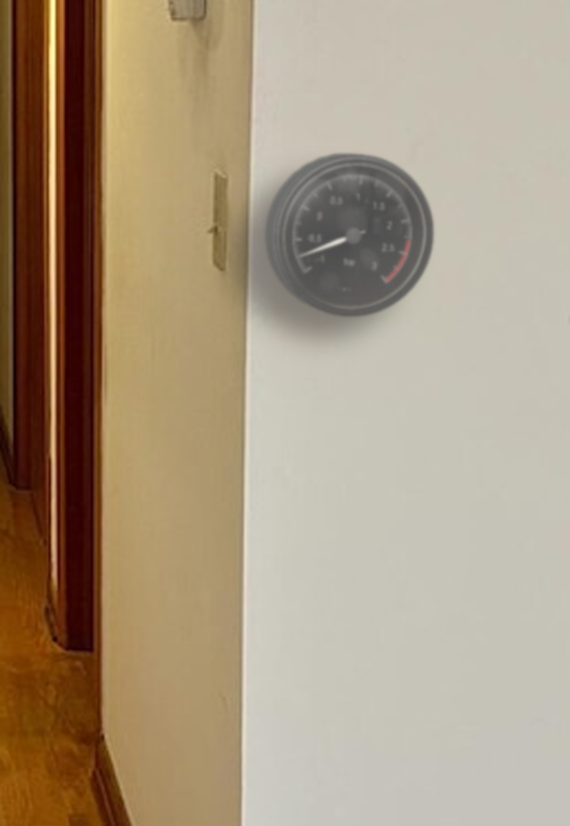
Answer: -0.75bar
